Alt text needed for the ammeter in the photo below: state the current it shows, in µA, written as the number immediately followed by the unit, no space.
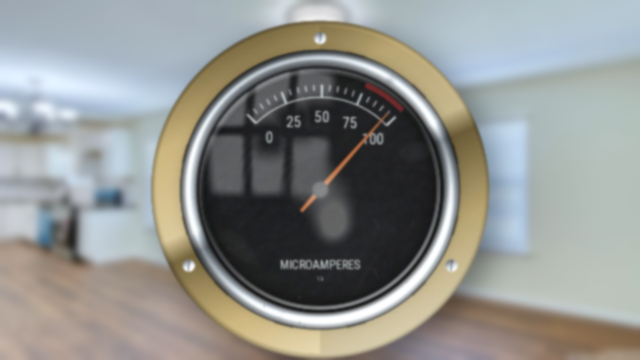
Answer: 95µA
